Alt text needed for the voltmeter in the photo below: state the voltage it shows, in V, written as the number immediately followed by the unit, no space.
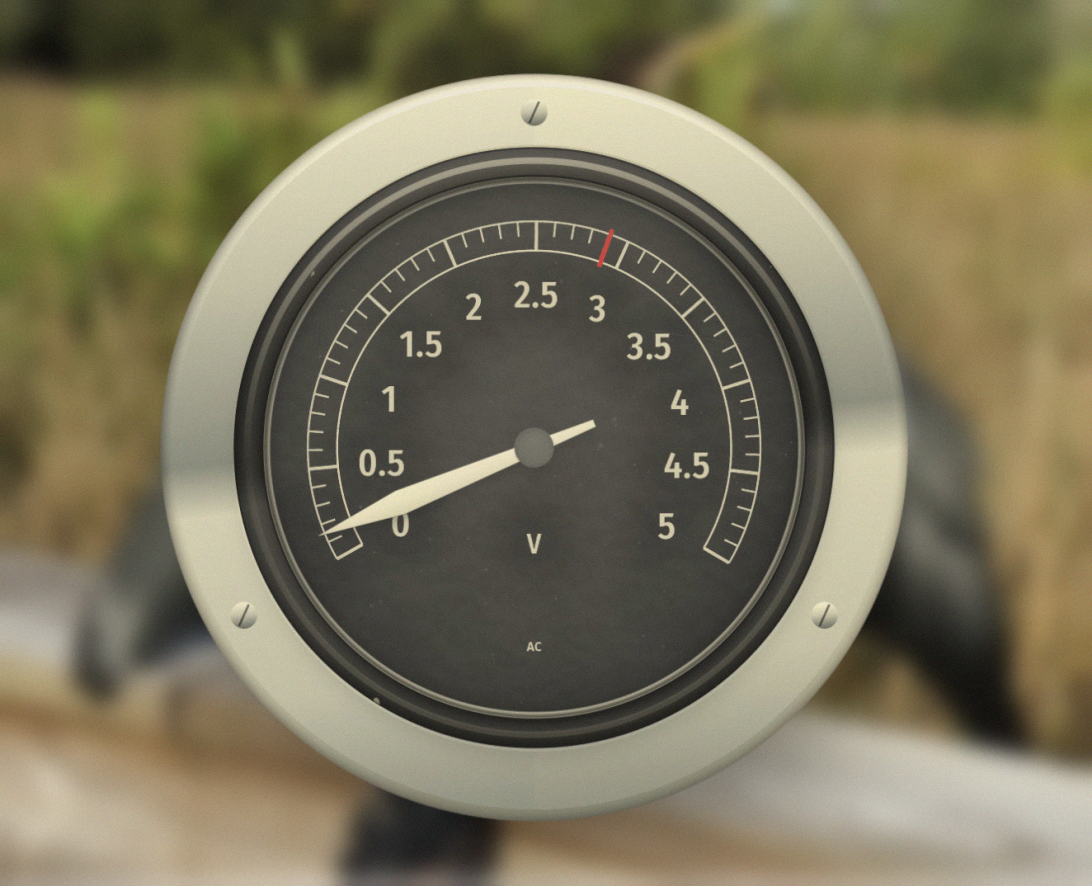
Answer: 0.15V
